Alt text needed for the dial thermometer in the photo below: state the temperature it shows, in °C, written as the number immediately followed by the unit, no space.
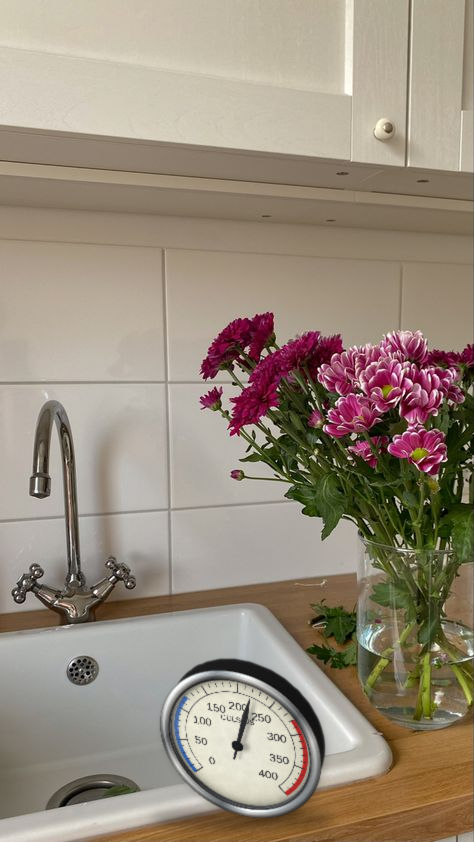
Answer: 220°C
